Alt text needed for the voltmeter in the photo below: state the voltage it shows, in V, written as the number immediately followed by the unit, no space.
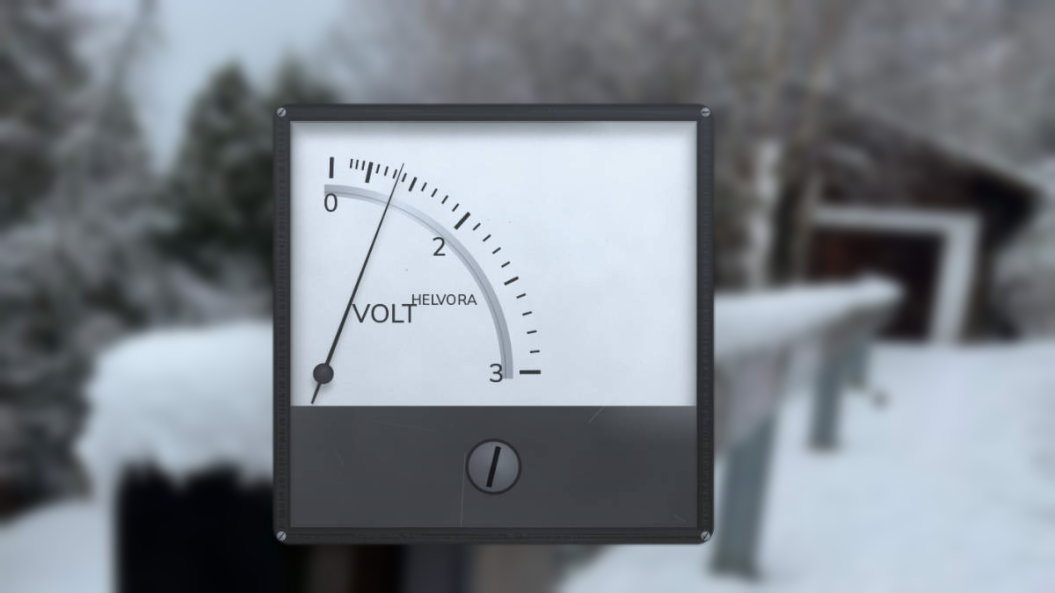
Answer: 1.35V
